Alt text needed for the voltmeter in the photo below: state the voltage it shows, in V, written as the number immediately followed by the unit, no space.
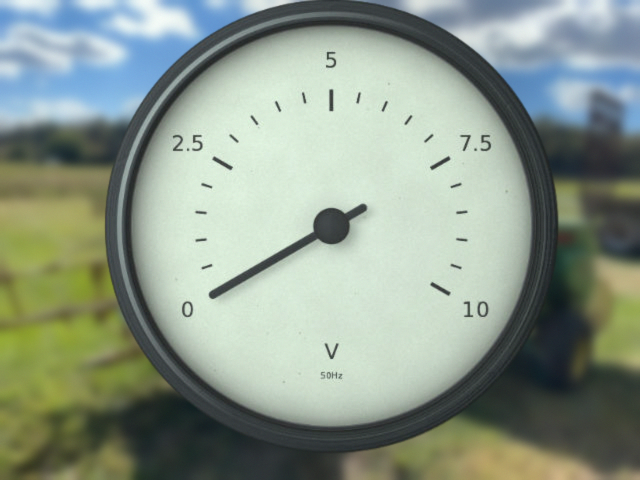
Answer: 0V
